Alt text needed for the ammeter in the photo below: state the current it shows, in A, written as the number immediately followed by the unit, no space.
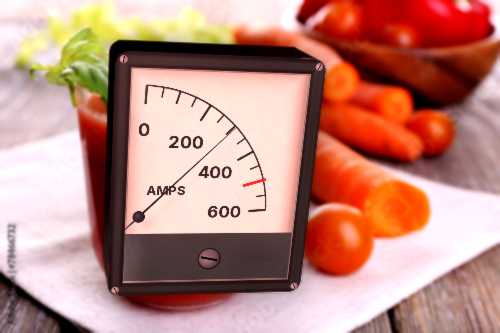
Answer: 300A
